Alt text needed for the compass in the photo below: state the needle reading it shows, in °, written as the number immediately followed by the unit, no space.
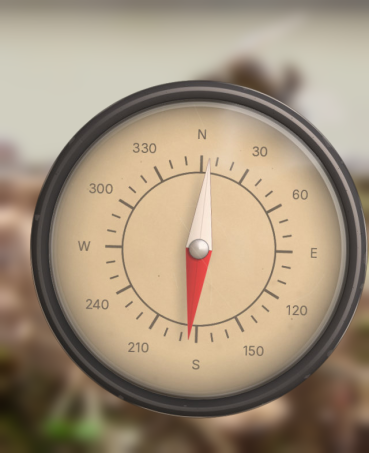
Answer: 185°
